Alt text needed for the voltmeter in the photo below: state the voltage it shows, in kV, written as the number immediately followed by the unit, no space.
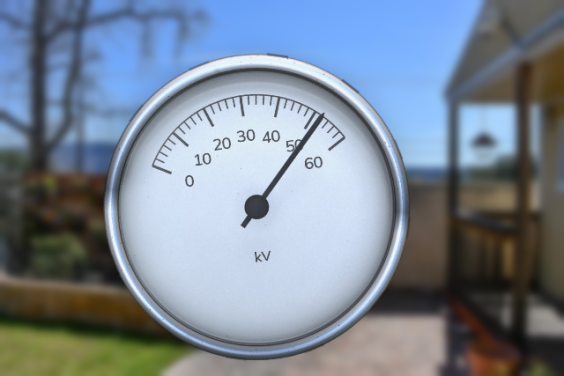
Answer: 52kV
